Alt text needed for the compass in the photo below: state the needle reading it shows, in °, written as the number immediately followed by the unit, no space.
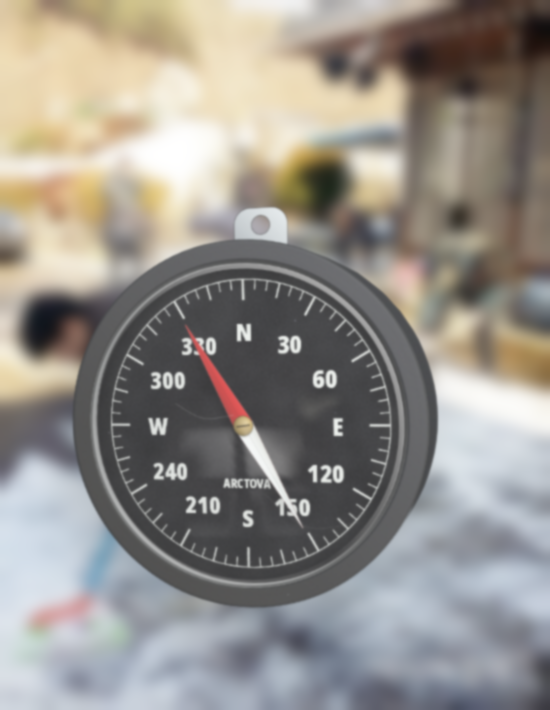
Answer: 330°
